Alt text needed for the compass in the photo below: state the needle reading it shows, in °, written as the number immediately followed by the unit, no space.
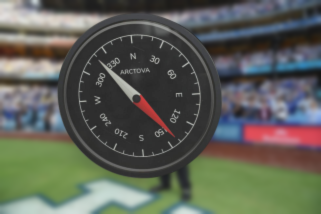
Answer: 140°
